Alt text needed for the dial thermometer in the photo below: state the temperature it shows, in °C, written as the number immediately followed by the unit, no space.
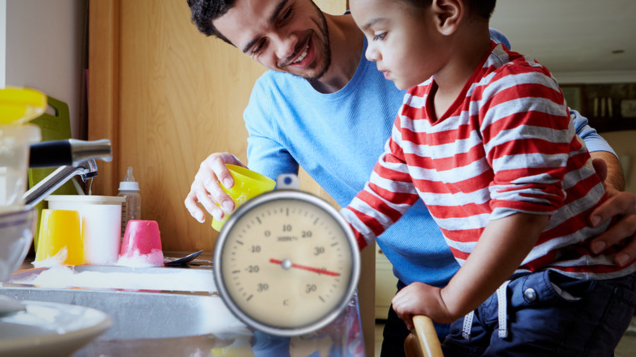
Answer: 40°C
